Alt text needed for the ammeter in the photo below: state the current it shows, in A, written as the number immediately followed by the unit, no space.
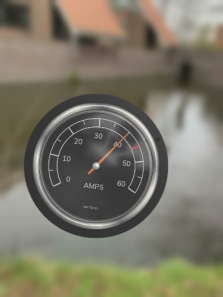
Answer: 40A
